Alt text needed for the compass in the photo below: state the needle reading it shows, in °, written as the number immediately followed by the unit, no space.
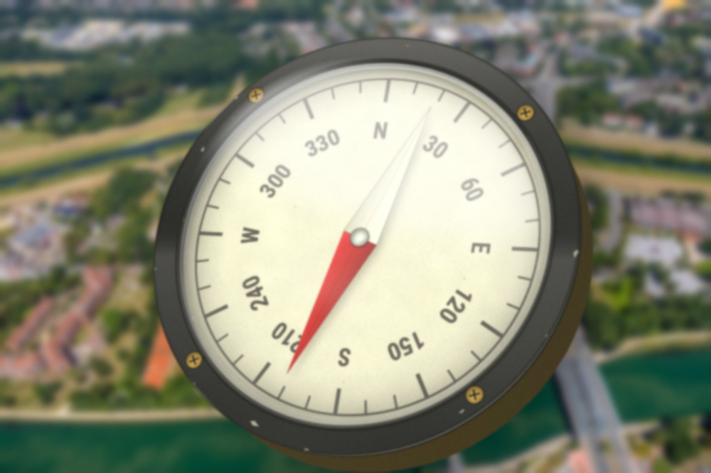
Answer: 200°
